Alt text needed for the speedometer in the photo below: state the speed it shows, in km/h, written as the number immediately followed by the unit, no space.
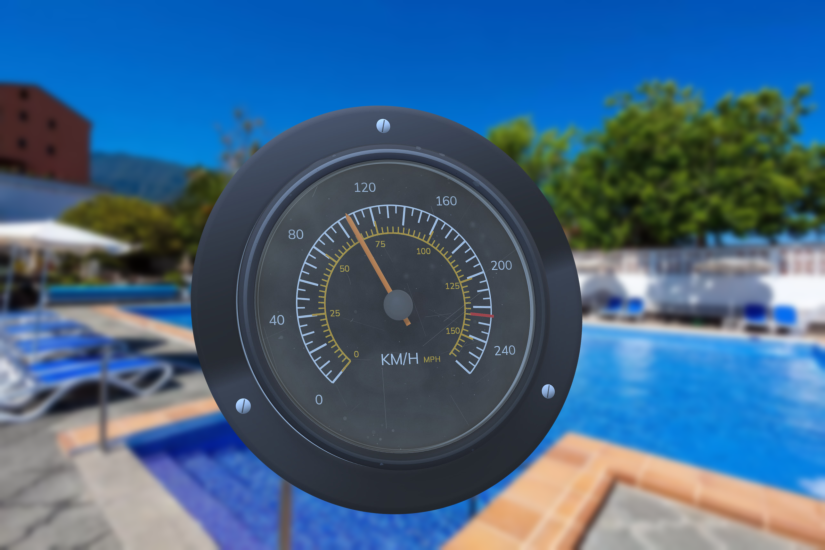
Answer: 105km/h
